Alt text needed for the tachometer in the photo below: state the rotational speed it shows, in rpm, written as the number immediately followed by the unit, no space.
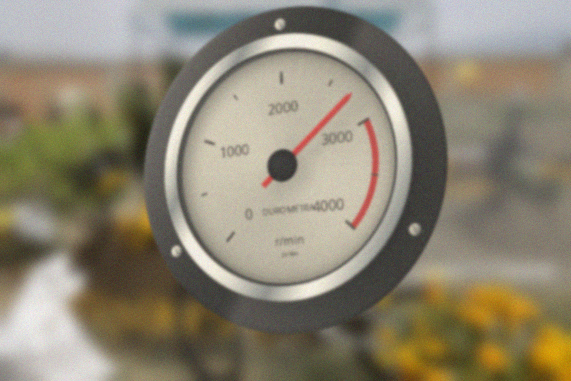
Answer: 2750rpm
